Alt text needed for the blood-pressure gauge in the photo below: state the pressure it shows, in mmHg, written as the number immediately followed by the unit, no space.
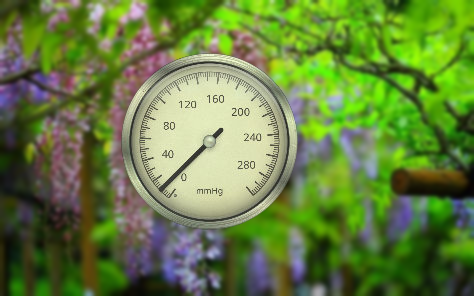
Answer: 10mmHg
